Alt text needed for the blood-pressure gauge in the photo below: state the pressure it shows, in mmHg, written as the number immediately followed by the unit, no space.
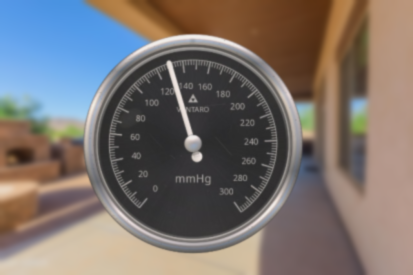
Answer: 130mmHg
